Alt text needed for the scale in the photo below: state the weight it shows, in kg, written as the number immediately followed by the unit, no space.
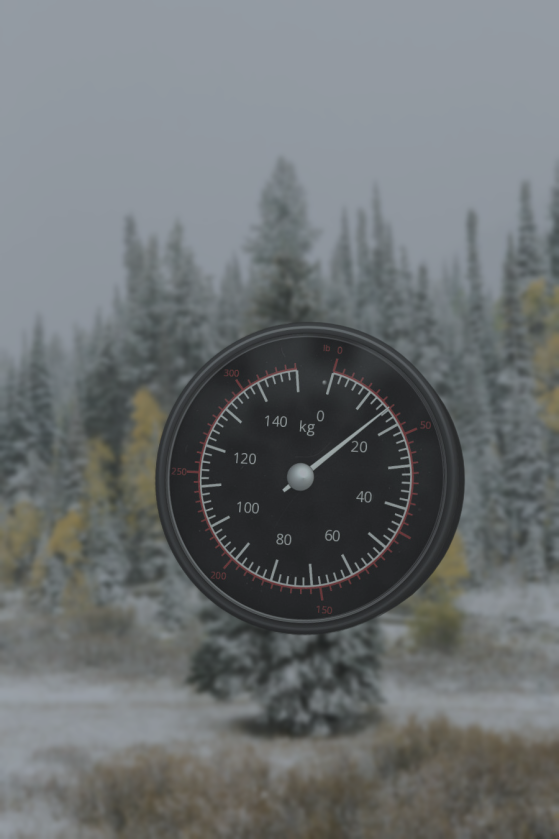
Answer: 16kg
